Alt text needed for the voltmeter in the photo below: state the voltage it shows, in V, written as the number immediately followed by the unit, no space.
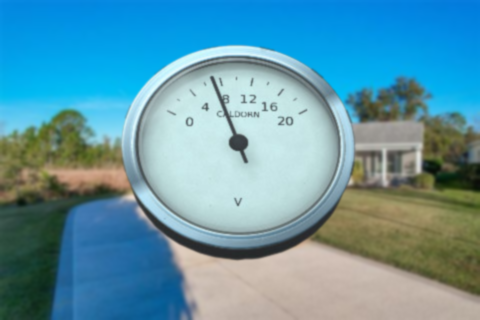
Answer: 7V
